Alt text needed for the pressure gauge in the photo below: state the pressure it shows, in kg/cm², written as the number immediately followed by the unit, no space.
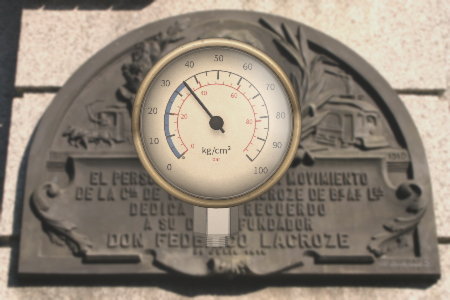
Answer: 35kg/cm²
